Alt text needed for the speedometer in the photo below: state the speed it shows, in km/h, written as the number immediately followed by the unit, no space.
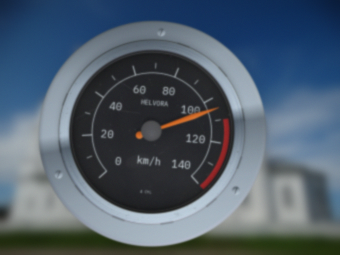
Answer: 105km/h
